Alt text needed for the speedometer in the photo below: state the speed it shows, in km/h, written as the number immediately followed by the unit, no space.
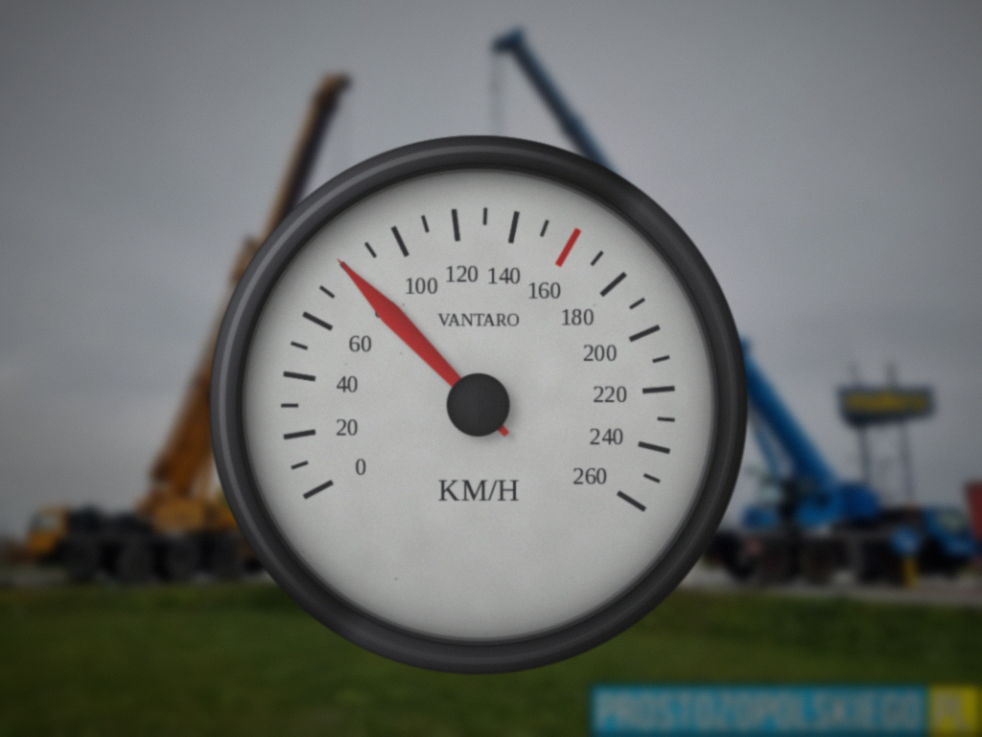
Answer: 80km/h
